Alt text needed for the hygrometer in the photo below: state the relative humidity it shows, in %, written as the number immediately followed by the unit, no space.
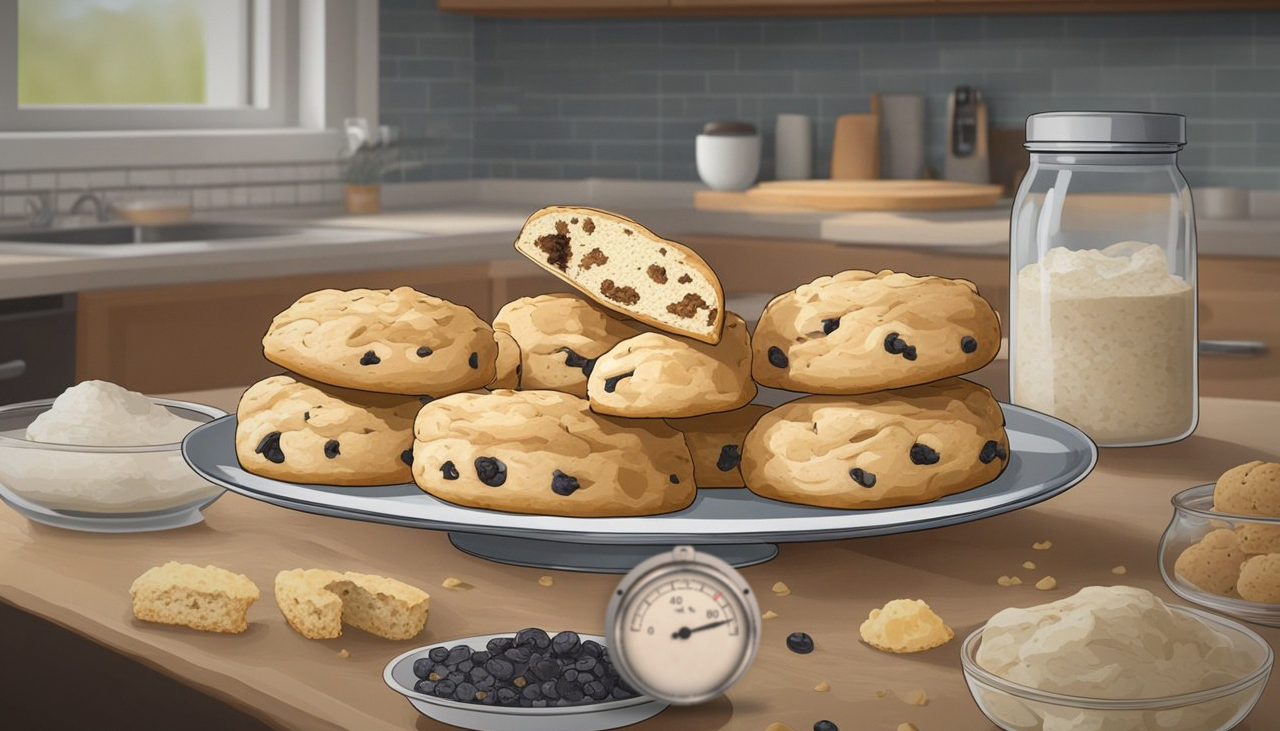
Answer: 90%
